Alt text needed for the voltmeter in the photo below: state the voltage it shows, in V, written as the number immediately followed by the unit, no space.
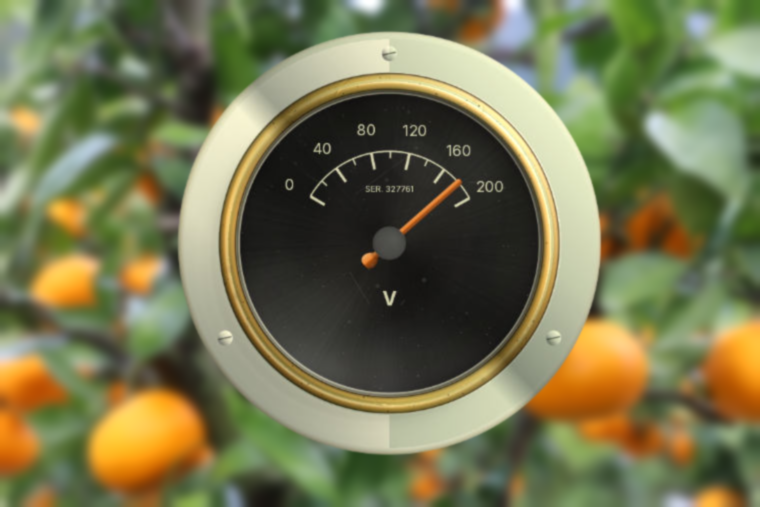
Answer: 180V
